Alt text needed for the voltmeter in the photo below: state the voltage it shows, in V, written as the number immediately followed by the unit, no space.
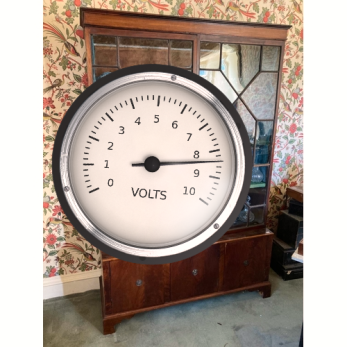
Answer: 8.4V
